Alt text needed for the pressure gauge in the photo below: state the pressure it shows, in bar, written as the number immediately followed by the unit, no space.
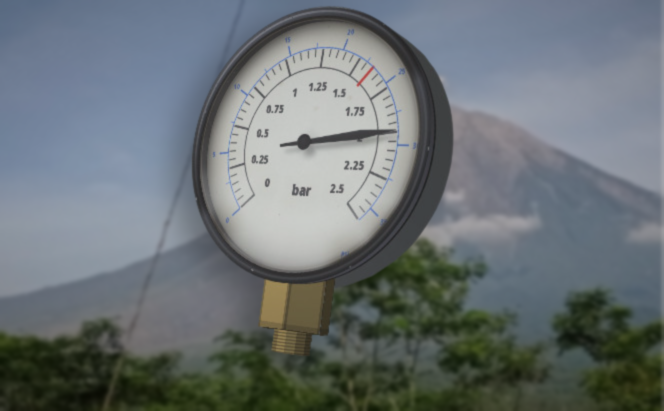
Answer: 2bar
